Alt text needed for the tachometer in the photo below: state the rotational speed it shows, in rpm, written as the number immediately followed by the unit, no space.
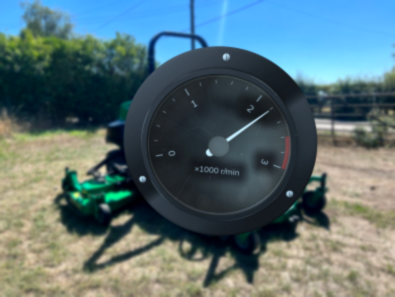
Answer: 2200rpm
